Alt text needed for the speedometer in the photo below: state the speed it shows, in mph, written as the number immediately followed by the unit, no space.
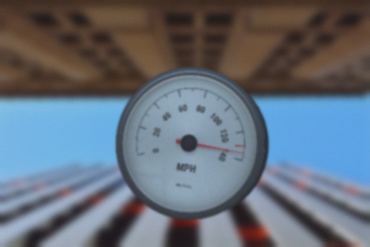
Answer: 135mph
